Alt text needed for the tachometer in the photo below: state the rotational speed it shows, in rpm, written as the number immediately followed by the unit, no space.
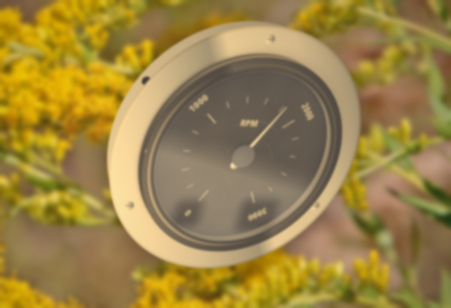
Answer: 1800rpm
